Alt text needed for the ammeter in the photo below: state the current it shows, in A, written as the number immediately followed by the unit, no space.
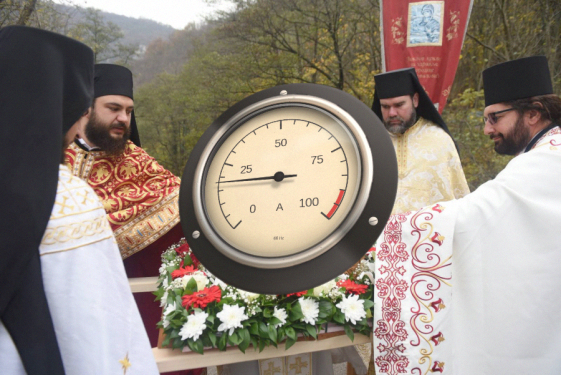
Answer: 17.5A
